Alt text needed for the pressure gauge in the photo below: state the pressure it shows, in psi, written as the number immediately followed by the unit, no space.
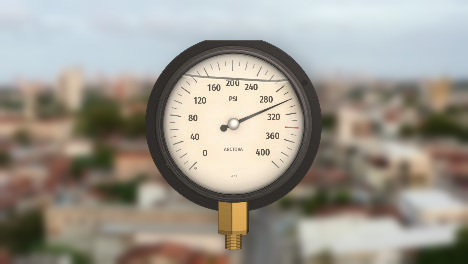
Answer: 300psi
